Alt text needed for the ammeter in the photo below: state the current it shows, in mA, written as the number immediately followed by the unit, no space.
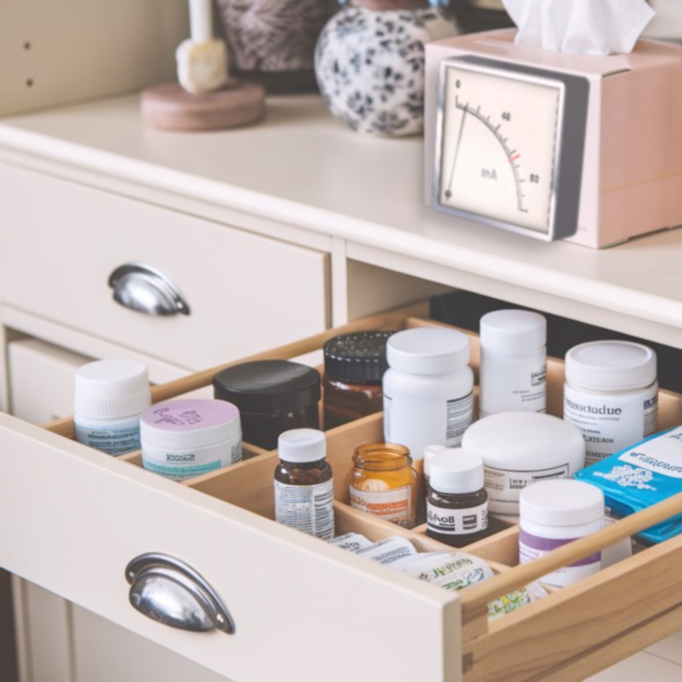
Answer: 10mA
